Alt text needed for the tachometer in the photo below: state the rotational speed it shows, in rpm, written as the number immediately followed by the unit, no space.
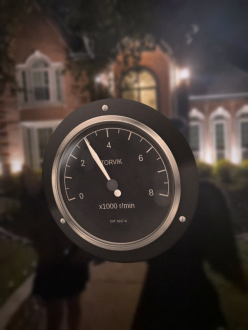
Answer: 3000rpm
